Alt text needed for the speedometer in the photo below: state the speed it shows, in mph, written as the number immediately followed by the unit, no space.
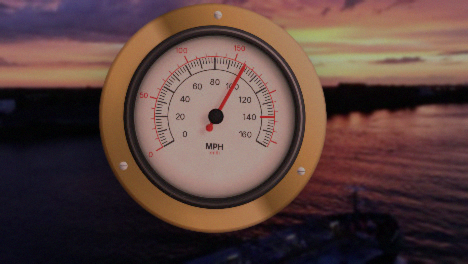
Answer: 100mph
